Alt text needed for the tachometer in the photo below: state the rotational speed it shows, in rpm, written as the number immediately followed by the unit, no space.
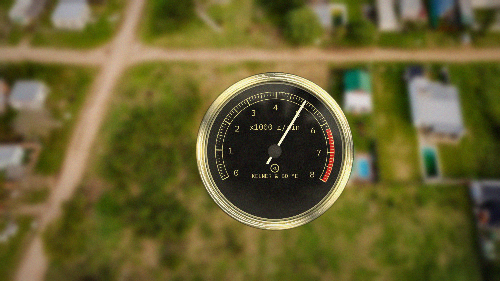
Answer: 5000rpm
